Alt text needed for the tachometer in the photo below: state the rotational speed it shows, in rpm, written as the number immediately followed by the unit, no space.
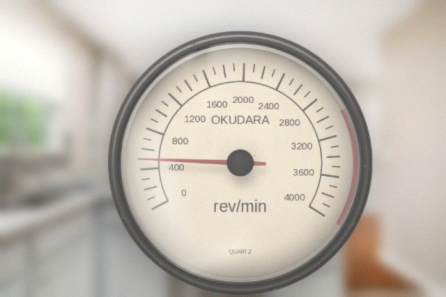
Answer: 500rpm
